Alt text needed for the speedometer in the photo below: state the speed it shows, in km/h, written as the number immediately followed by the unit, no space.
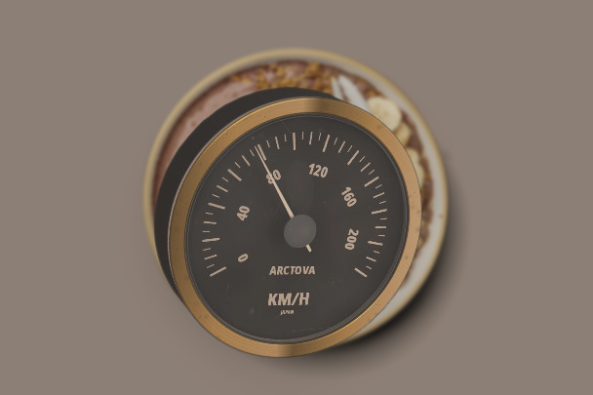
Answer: 77.5km/h
